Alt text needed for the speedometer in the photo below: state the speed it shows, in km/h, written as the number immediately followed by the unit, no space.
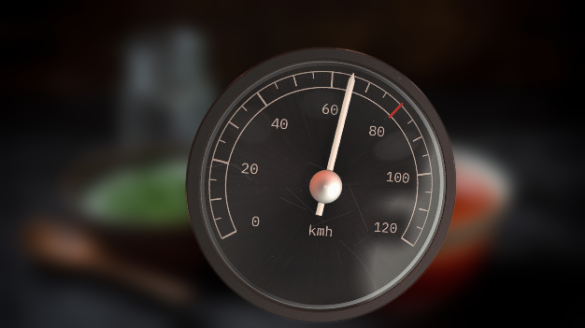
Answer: 65km/h
